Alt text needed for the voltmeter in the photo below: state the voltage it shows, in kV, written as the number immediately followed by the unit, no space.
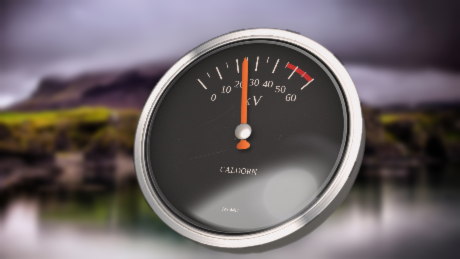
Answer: 25kV
